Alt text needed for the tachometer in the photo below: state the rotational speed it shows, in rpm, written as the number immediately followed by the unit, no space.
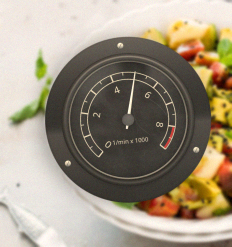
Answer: 5000rpm
